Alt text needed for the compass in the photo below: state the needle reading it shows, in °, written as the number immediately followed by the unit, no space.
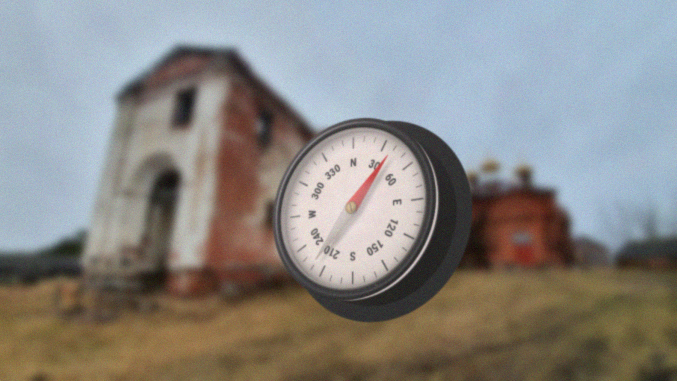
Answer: 40°
